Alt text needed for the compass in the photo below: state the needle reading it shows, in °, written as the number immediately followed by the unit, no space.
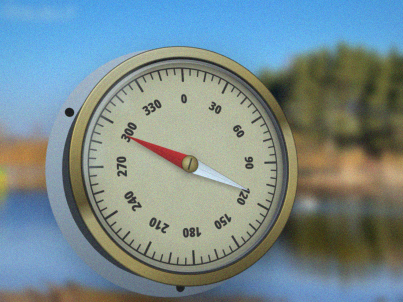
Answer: 295°
